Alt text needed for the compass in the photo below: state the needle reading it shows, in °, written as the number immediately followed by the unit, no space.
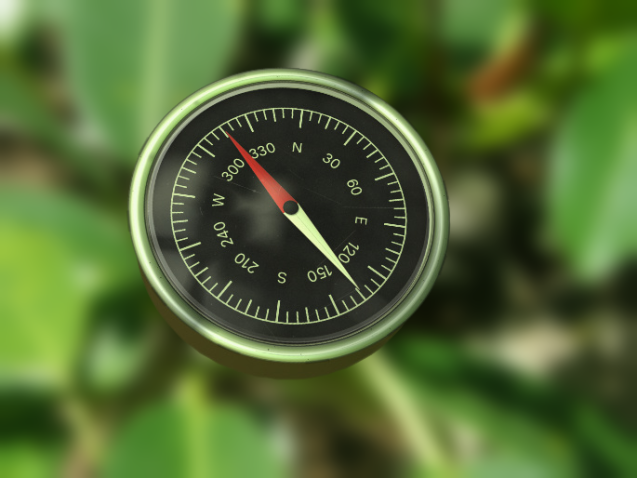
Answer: 315°
